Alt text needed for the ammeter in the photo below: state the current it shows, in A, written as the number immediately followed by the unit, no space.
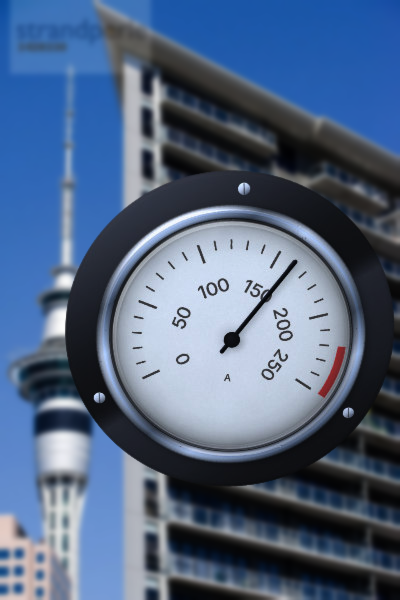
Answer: 160A
